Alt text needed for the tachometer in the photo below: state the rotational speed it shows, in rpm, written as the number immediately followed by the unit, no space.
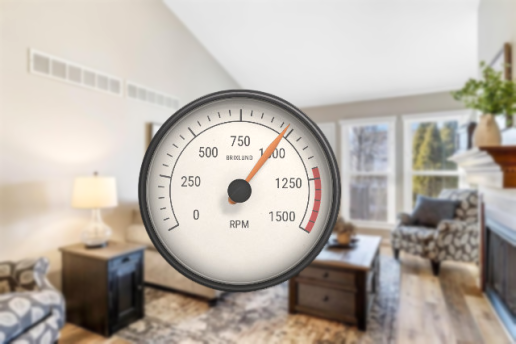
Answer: 975rpm
